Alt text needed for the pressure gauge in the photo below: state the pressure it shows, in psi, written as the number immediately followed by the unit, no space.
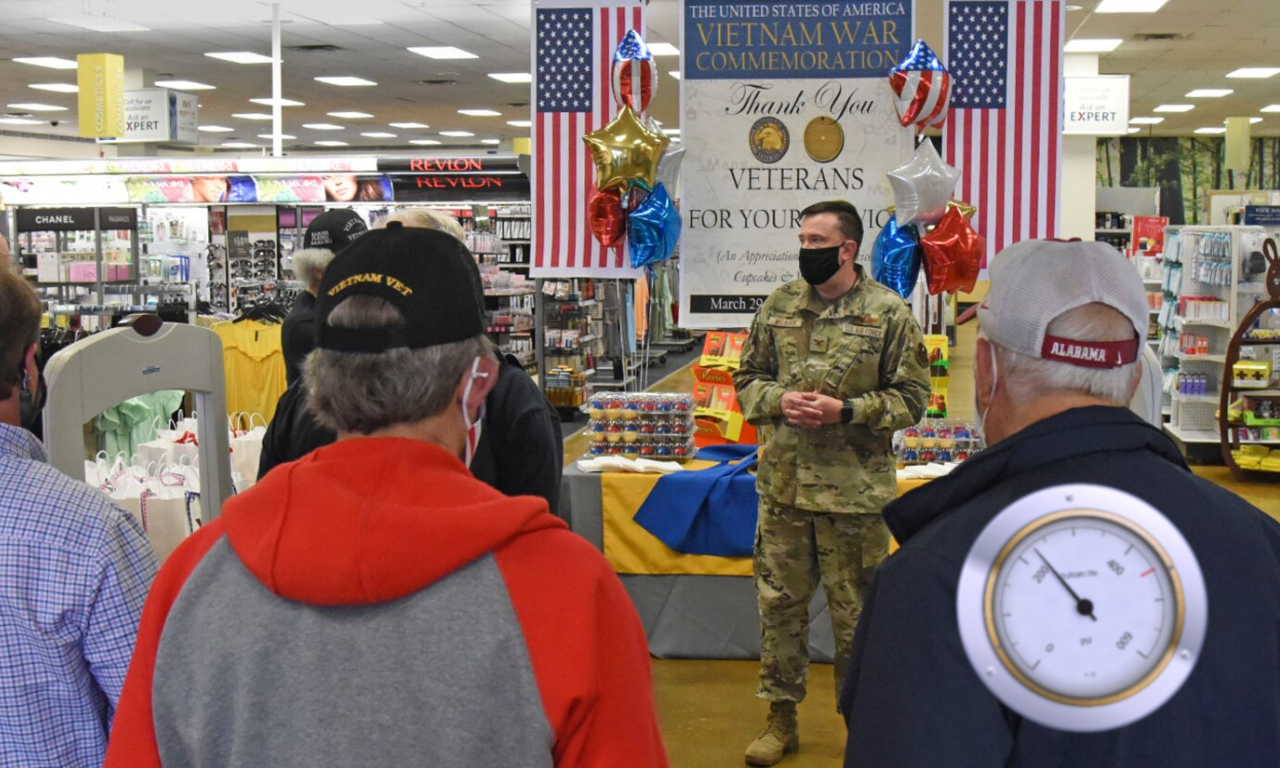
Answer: 225psi
